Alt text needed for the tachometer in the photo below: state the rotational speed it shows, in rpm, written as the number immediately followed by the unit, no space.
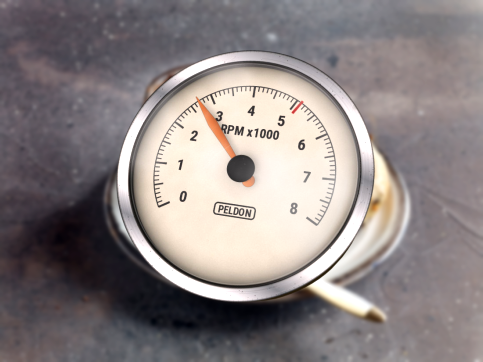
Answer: 2700rpm
